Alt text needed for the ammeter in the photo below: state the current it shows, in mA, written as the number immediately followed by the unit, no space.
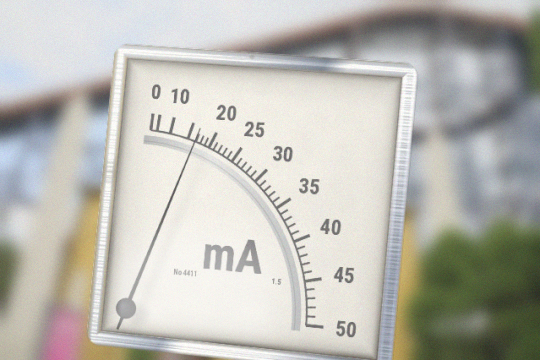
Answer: 17mA
